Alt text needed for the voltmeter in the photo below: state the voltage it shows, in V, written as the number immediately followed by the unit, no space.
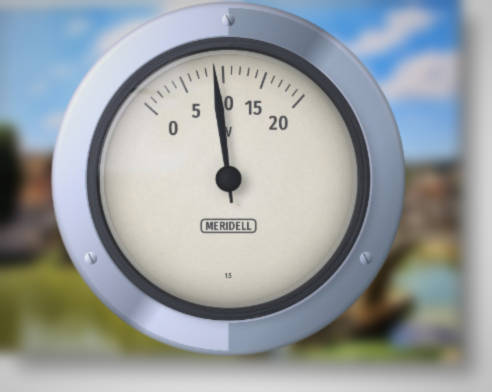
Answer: 9V
